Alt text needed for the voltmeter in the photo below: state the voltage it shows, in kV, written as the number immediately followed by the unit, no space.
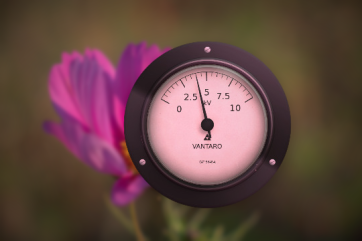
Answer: 4kV
